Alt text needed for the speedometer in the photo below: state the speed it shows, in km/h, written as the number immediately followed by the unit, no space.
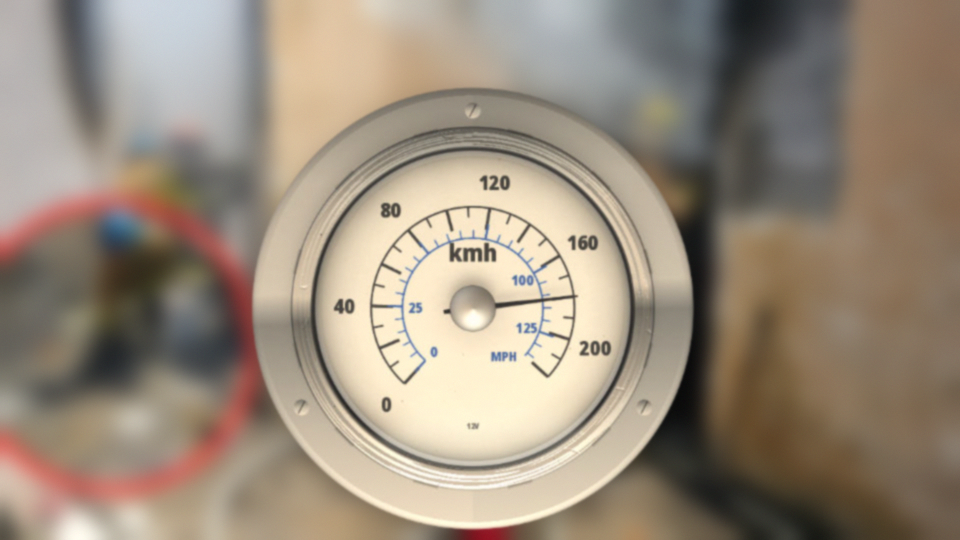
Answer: 180km/h
